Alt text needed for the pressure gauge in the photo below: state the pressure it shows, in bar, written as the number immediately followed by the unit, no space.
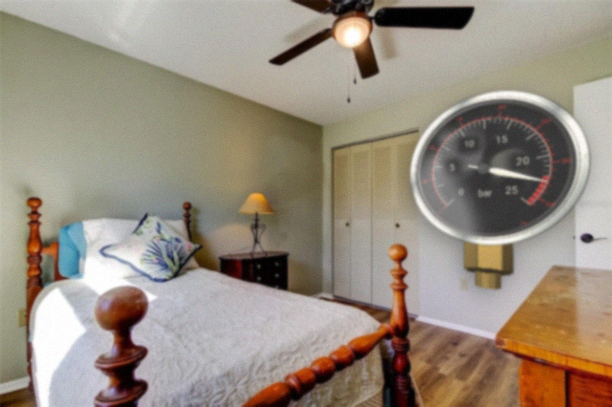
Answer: 22.5bar
